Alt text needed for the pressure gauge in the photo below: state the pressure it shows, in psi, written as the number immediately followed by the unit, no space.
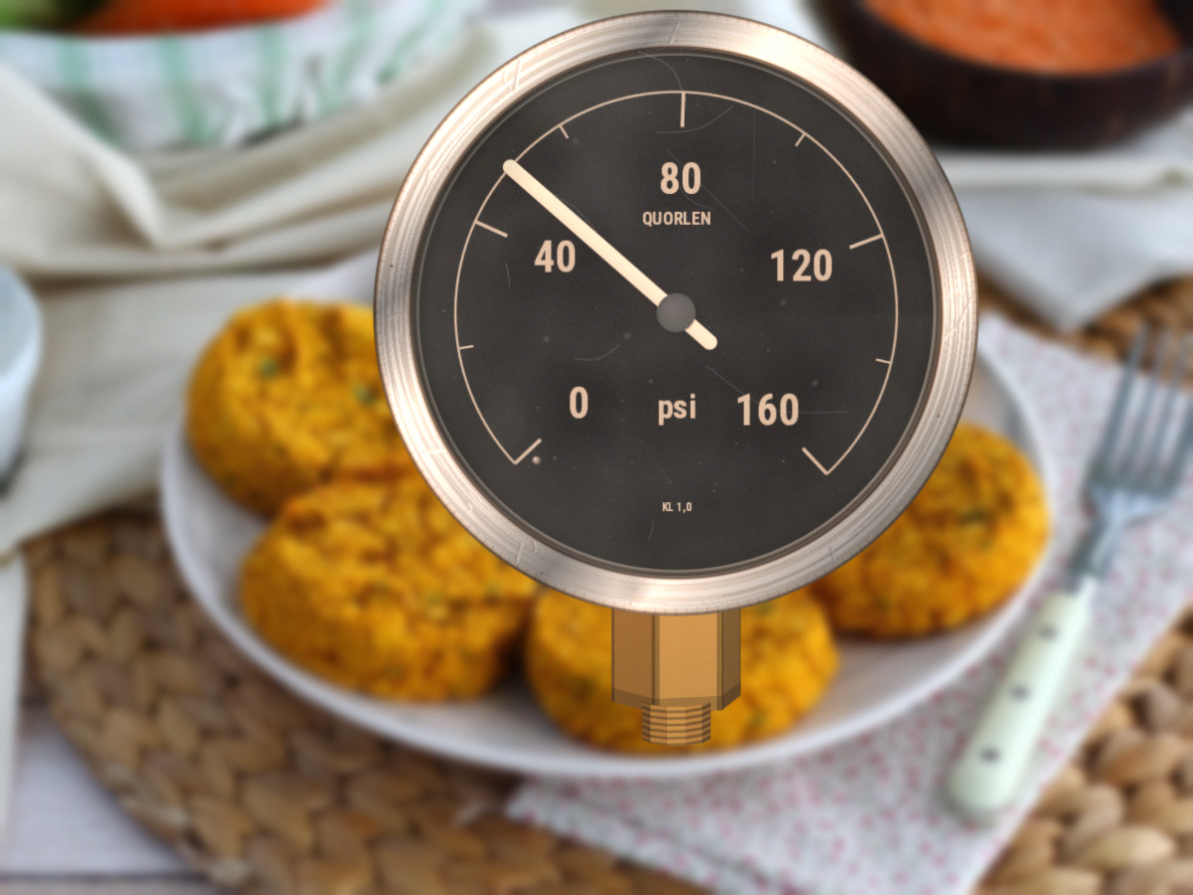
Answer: 50psi
